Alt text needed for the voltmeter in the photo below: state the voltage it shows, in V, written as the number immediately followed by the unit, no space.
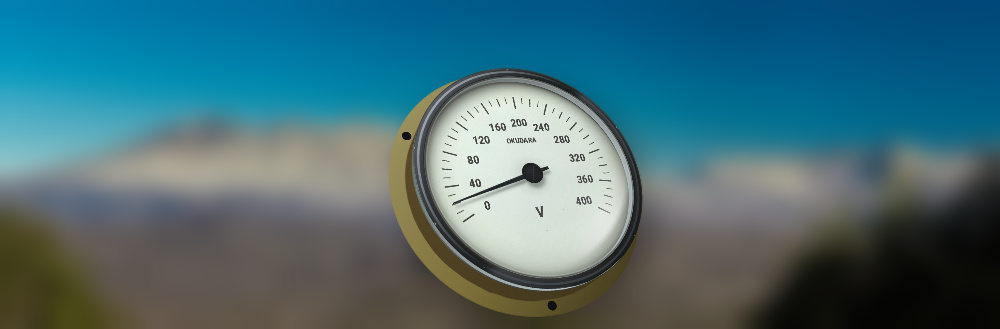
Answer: 20V
